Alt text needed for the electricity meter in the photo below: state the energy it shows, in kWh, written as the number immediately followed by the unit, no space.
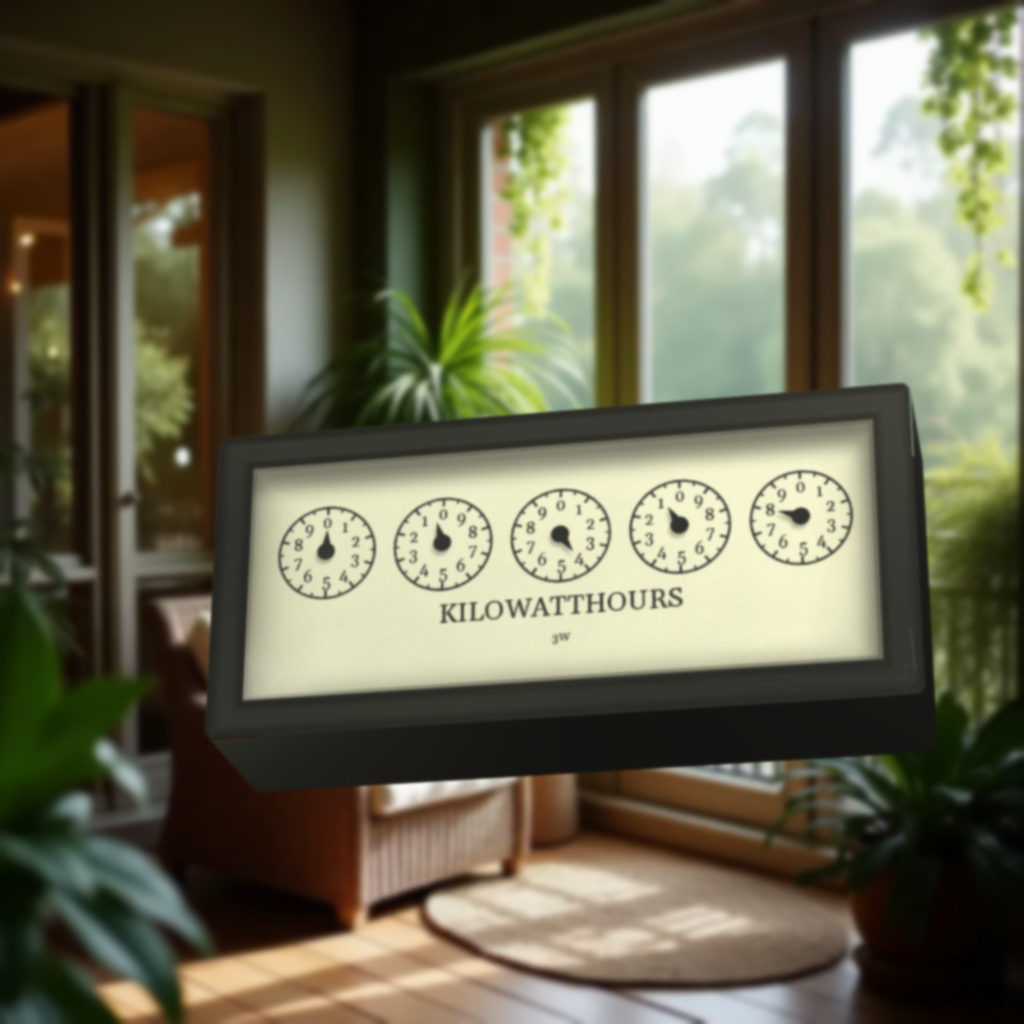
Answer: 408kWh
